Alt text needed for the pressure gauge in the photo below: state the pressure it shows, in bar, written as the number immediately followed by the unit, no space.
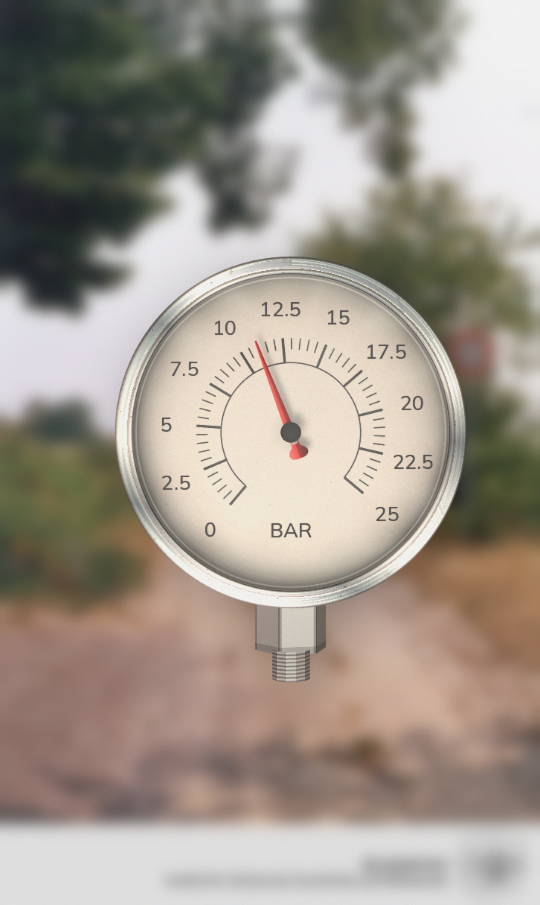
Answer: 11bar
